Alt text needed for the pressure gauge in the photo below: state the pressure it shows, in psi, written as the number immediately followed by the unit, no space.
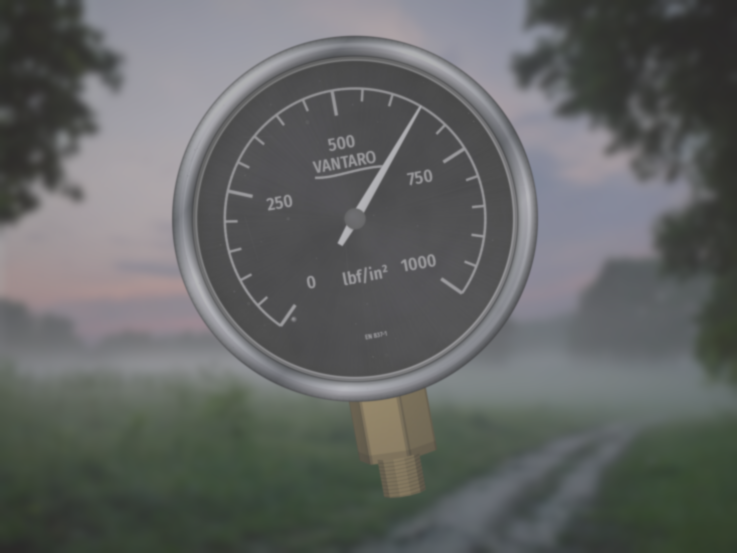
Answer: 650psi
